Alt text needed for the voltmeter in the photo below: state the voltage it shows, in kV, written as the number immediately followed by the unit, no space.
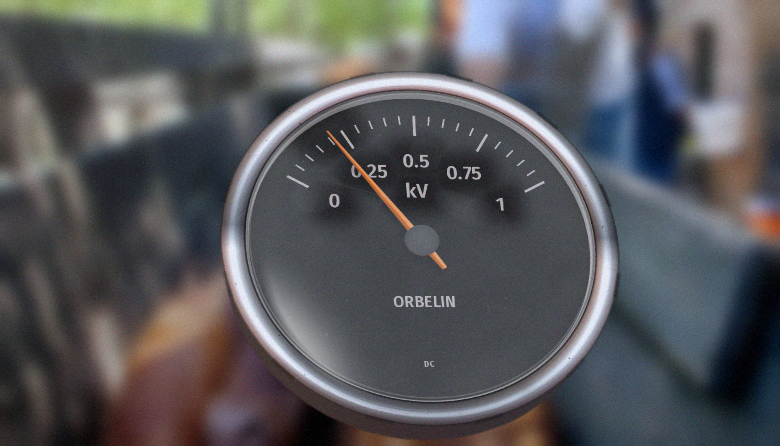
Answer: 0.2kV
